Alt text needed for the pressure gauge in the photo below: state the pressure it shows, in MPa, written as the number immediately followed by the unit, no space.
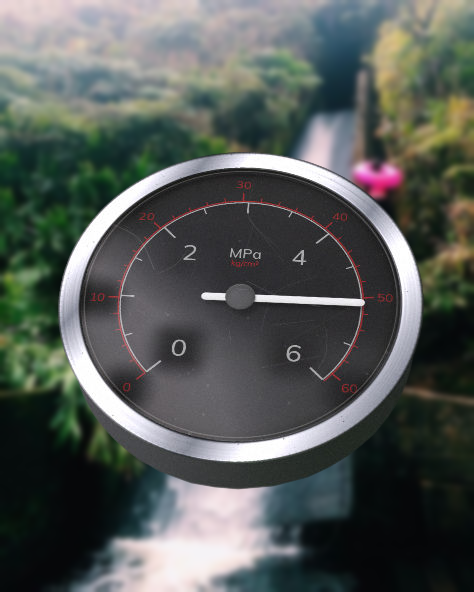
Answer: 5MPa
